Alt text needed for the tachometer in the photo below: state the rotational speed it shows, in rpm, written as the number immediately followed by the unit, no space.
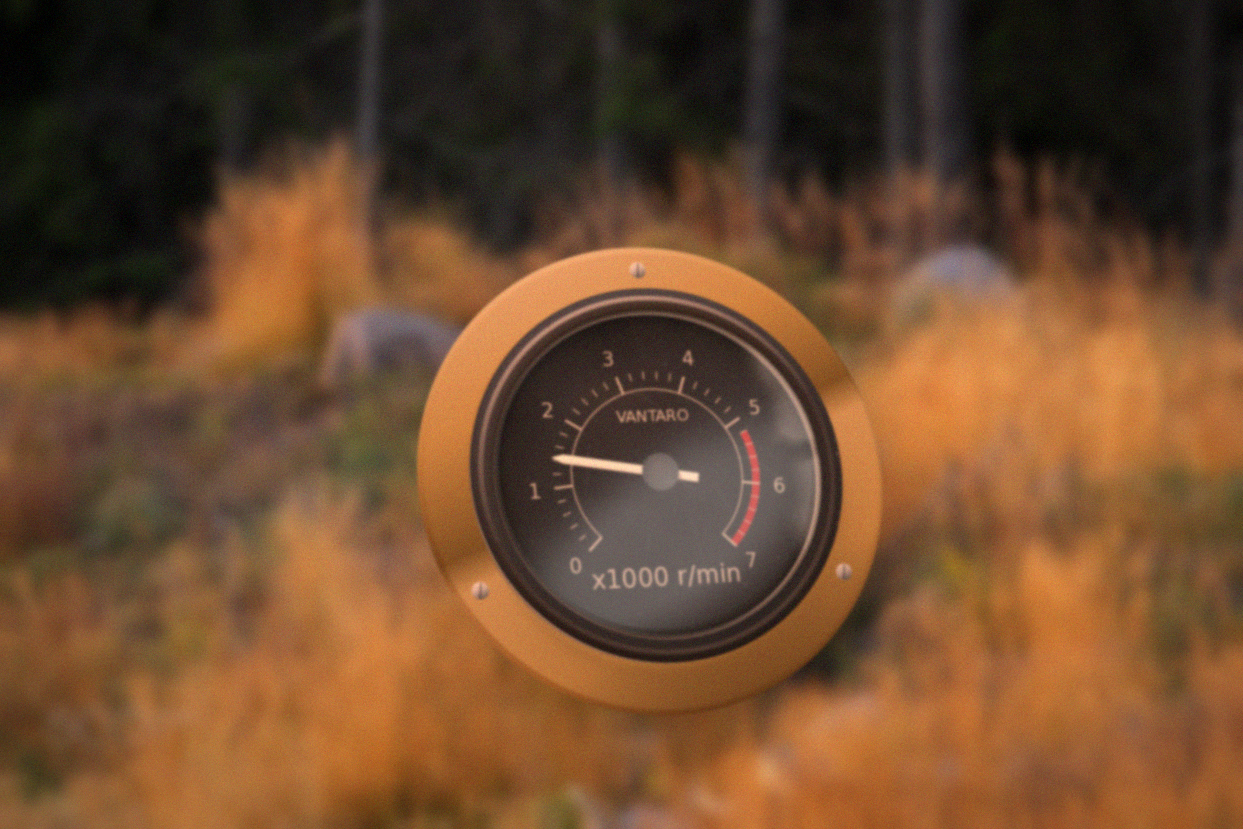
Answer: 1400rpm
